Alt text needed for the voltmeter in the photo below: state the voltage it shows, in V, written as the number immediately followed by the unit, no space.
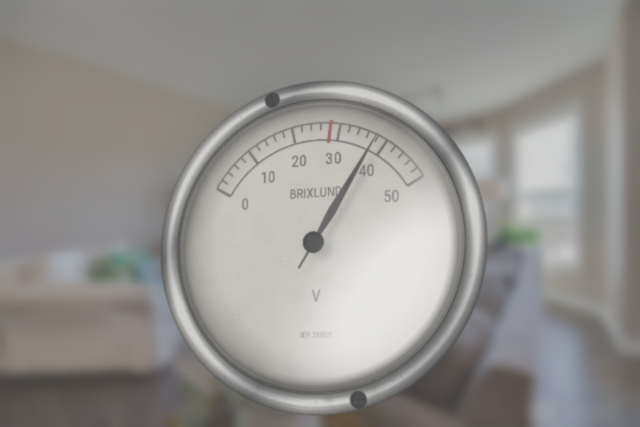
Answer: 38V
